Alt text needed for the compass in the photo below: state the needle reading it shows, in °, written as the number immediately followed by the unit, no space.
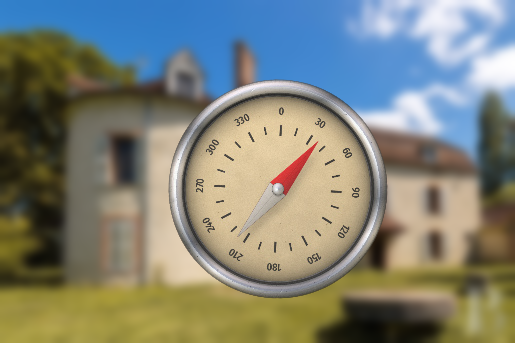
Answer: 37.5°
